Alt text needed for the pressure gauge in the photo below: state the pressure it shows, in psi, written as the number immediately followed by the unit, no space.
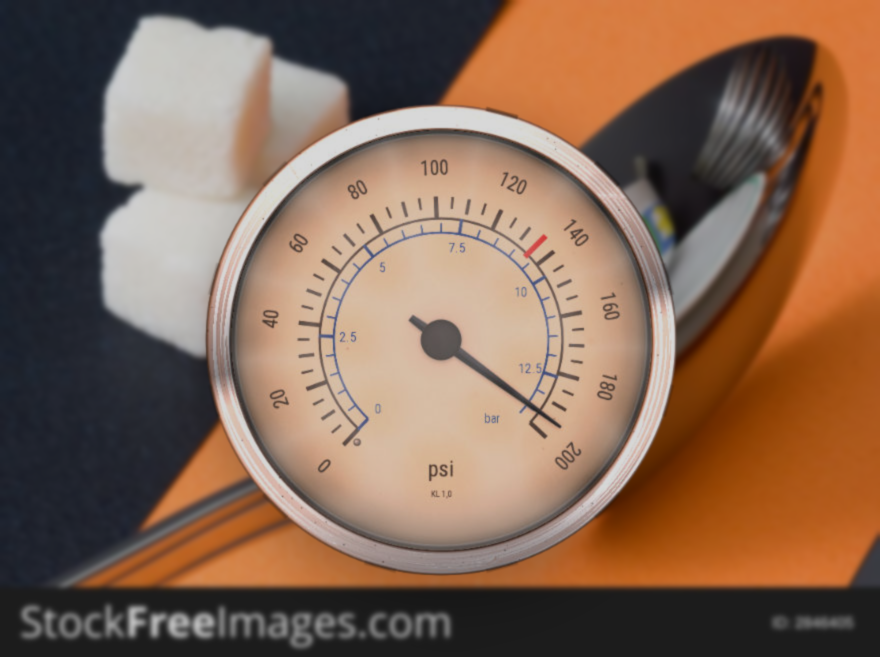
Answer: 195psi
